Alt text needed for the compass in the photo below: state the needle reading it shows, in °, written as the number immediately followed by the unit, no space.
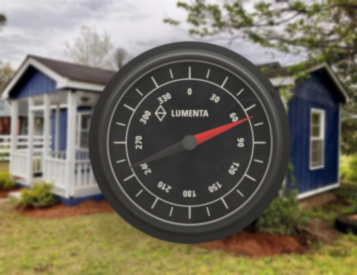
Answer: 67.5°
